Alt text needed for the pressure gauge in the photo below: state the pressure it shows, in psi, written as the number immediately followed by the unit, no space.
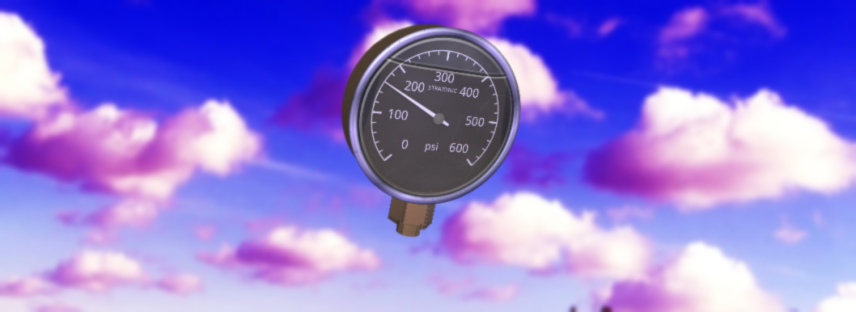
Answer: 160psi
